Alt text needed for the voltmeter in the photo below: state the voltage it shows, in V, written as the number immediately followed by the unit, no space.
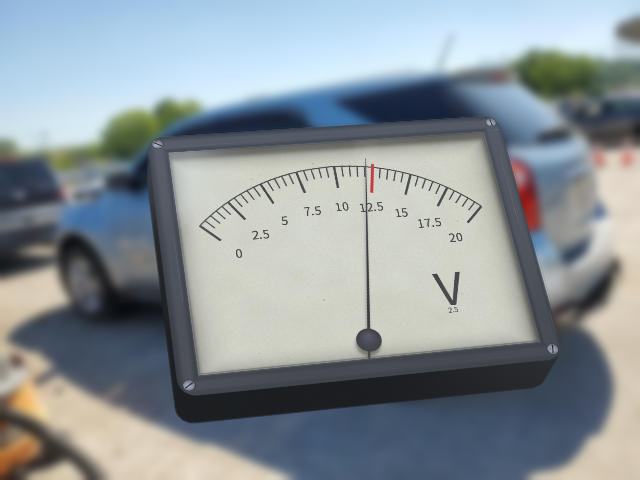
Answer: 12V
